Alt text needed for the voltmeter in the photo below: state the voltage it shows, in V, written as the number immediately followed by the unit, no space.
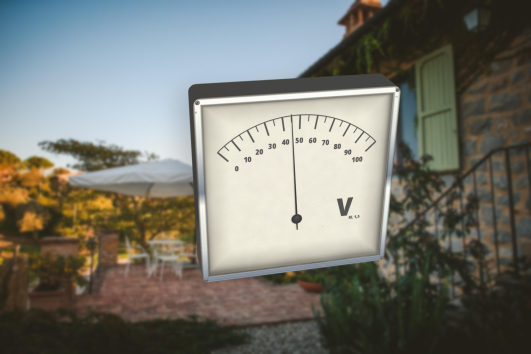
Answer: 45V
